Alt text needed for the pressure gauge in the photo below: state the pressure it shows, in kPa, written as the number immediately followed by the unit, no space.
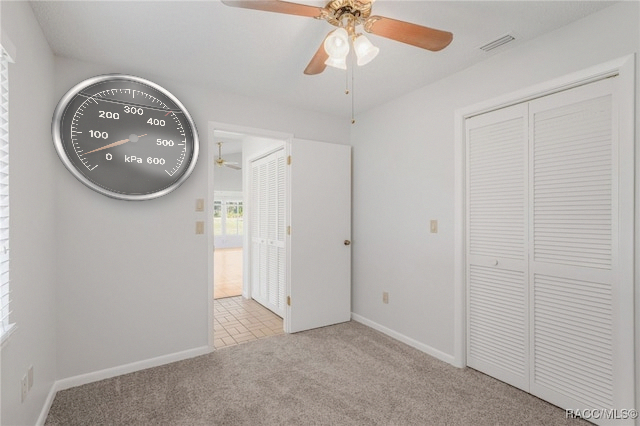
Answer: 40kPa
